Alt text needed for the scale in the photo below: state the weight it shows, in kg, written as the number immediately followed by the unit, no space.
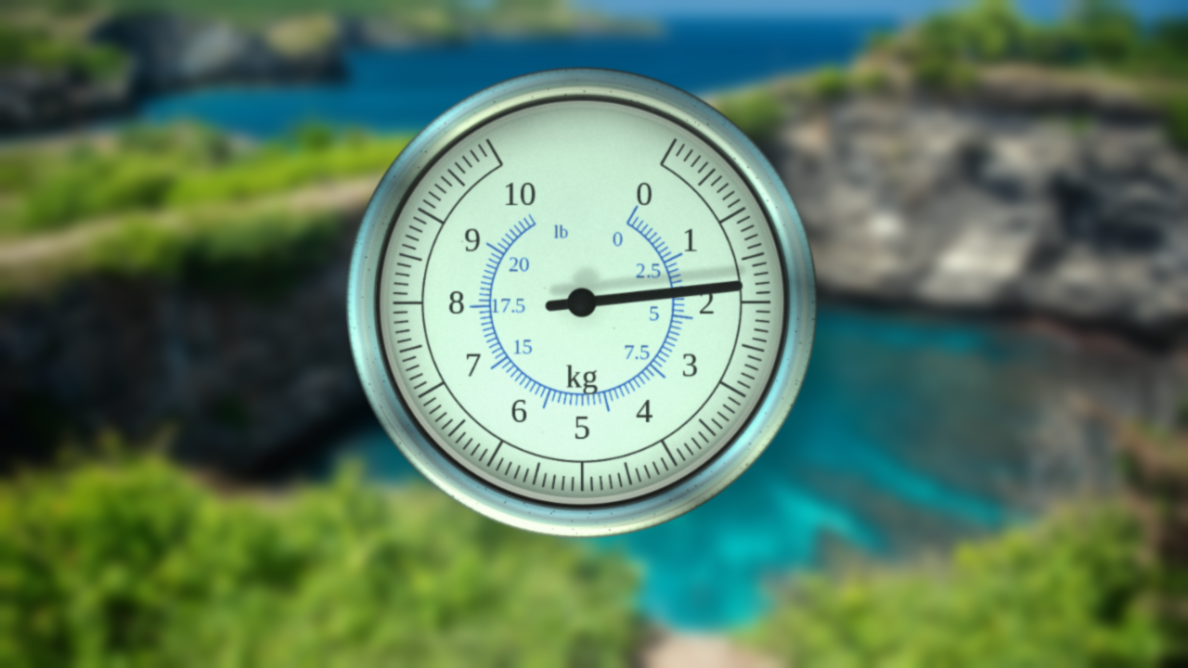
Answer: 1.8kg
